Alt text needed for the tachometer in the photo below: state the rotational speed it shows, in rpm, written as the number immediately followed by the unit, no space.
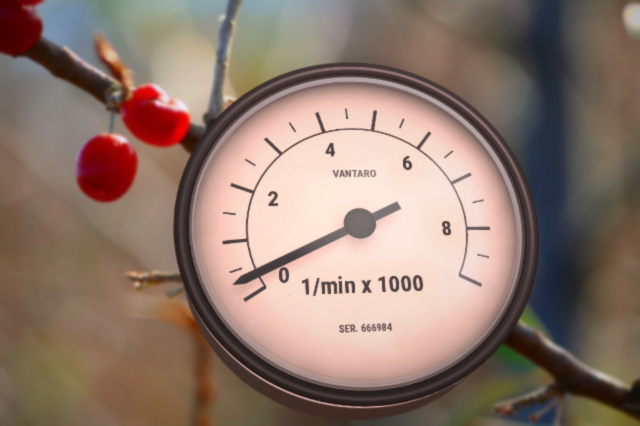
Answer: 250rpm
